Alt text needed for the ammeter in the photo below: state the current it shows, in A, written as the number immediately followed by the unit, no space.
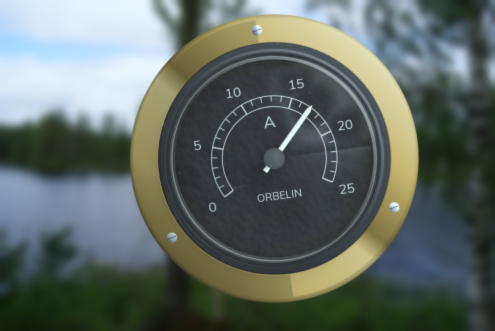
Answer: 17A
